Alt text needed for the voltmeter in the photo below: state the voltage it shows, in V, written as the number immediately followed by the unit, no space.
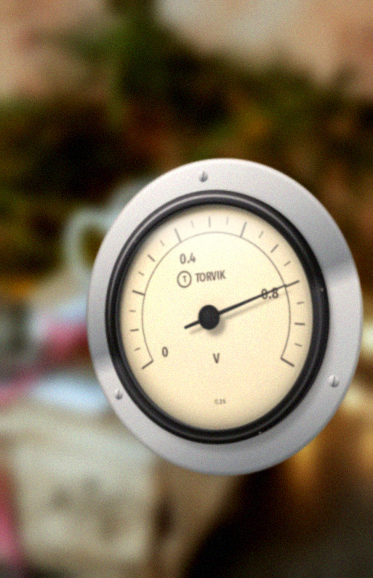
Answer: 0.8V
